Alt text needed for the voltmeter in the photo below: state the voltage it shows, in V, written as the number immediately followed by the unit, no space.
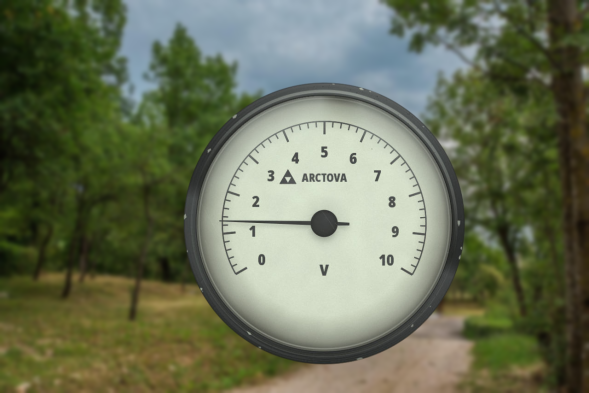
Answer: 1.3V
